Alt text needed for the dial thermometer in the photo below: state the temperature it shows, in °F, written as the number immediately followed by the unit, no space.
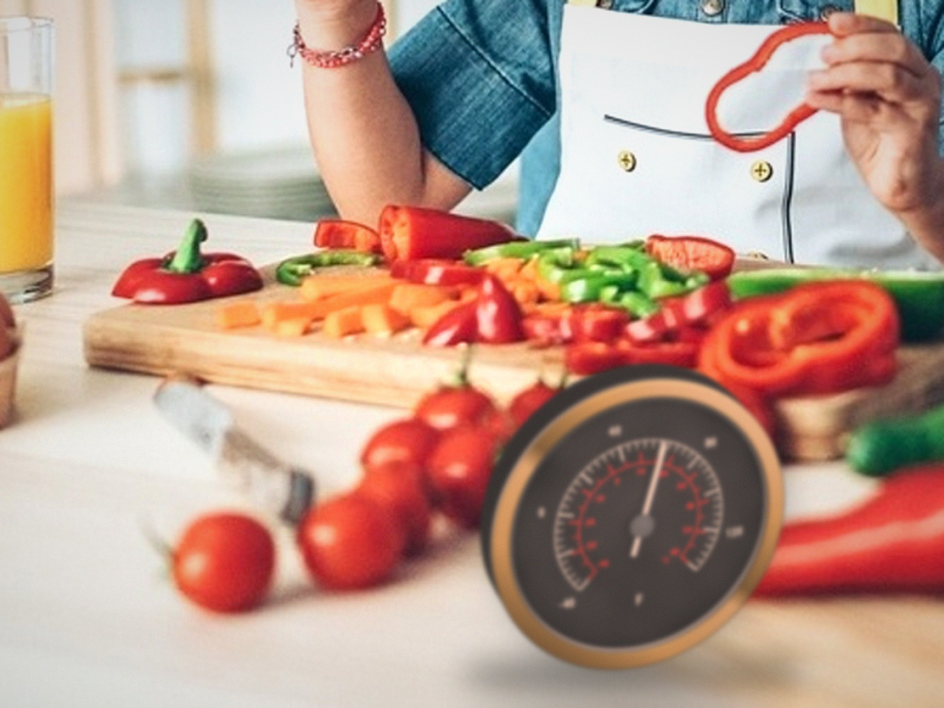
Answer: 60°F
